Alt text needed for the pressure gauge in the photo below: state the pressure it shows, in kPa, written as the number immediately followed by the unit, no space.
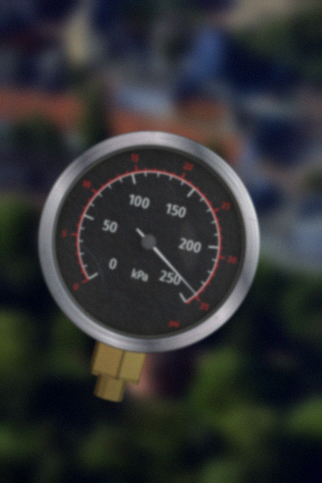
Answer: 240kPa
